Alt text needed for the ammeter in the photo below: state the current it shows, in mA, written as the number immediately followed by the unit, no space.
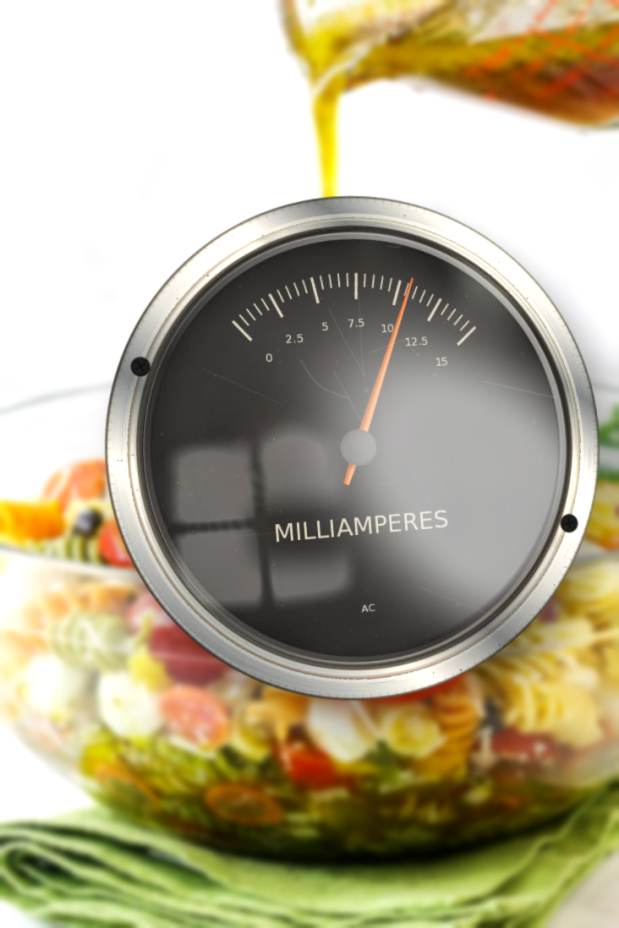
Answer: 10.5mA
